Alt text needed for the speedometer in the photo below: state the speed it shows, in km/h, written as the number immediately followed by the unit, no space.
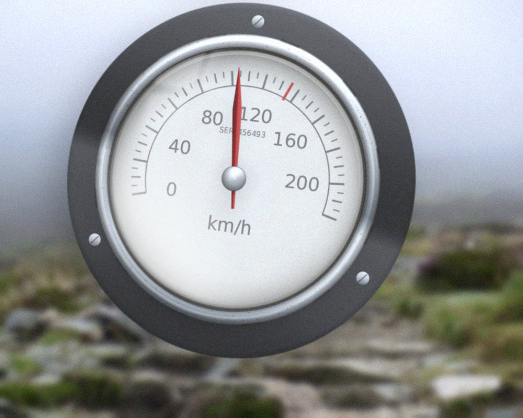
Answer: 105km/h
